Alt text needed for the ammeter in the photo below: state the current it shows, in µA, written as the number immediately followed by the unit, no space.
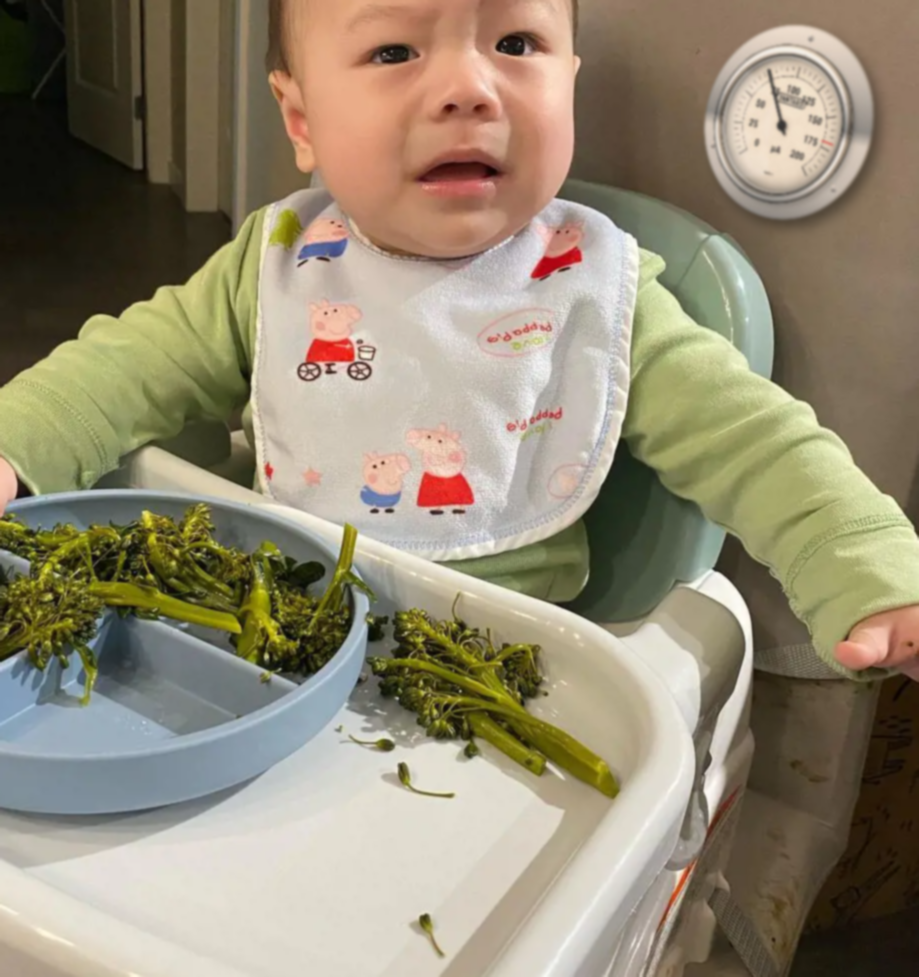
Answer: 75µA
